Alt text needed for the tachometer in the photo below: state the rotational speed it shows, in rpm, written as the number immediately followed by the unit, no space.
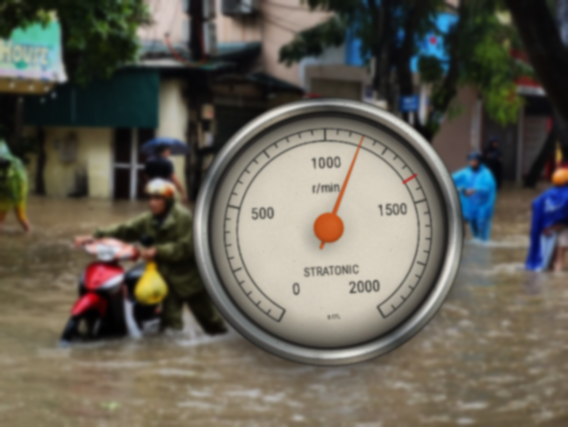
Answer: 1150rpm
